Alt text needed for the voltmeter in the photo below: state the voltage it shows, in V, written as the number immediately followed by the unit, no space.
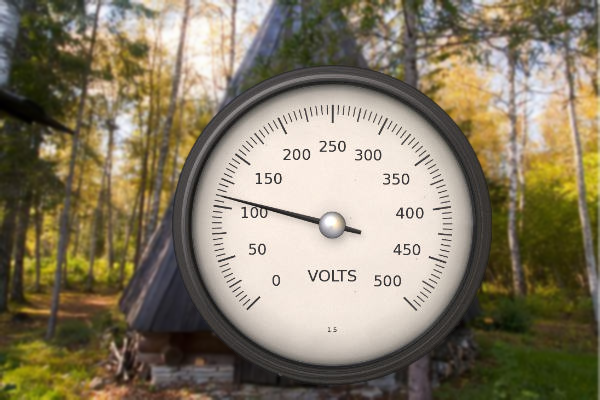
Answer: 110V
